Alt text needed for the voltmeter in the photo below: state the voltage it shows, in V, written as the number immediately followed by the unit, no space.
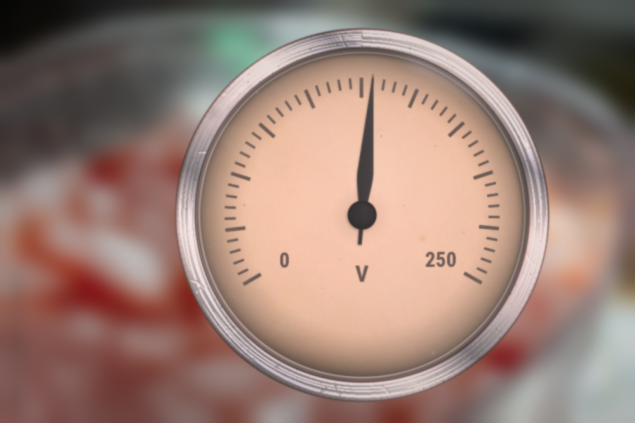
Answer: 130V
